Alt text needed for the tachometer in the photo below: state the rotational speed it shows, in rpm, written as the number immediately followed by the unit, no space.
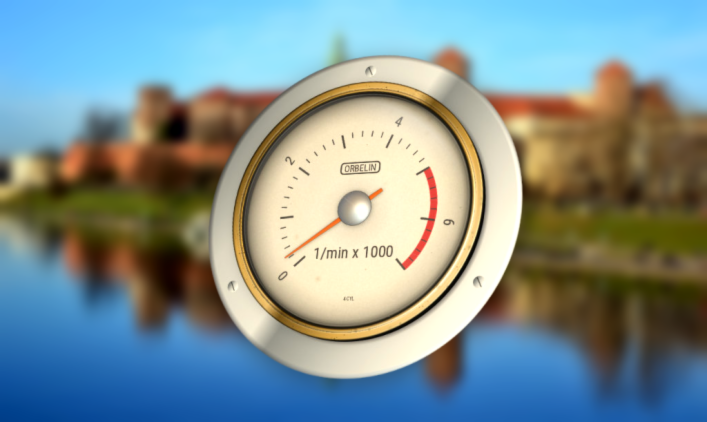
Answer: 200rpm
